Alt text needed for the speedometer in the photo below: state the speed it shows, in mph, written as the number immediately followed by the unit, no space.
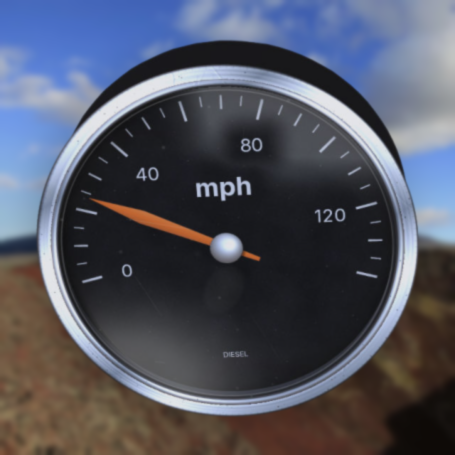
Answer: 25mph
